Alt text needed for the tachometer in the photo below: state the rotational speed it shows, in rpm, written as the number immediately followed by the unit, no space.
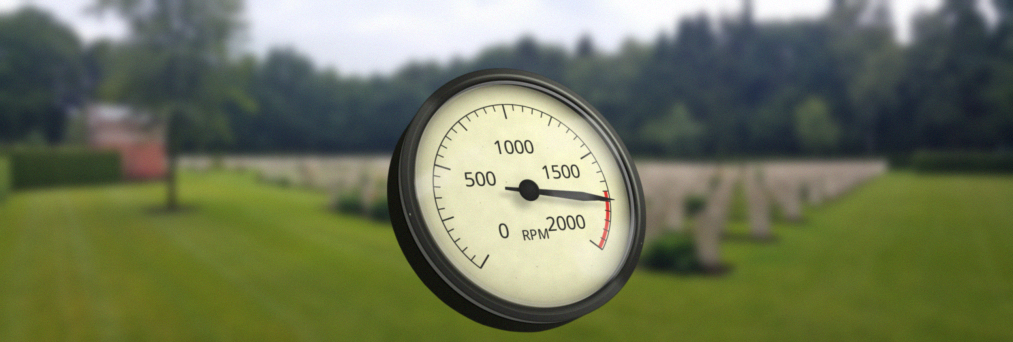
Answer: 1750rpm
